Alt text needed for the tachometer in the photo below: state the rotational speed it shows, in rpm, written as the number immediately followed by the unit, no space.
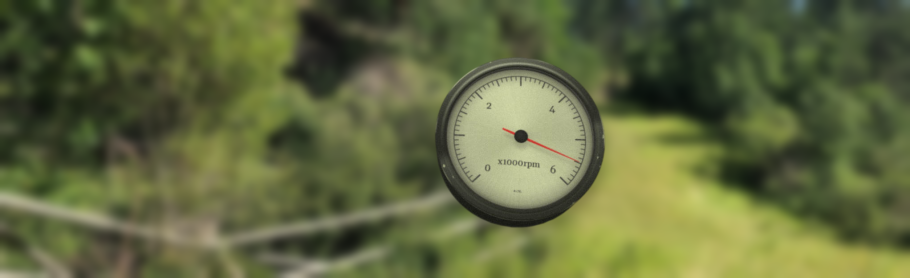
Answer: 5500rpm
